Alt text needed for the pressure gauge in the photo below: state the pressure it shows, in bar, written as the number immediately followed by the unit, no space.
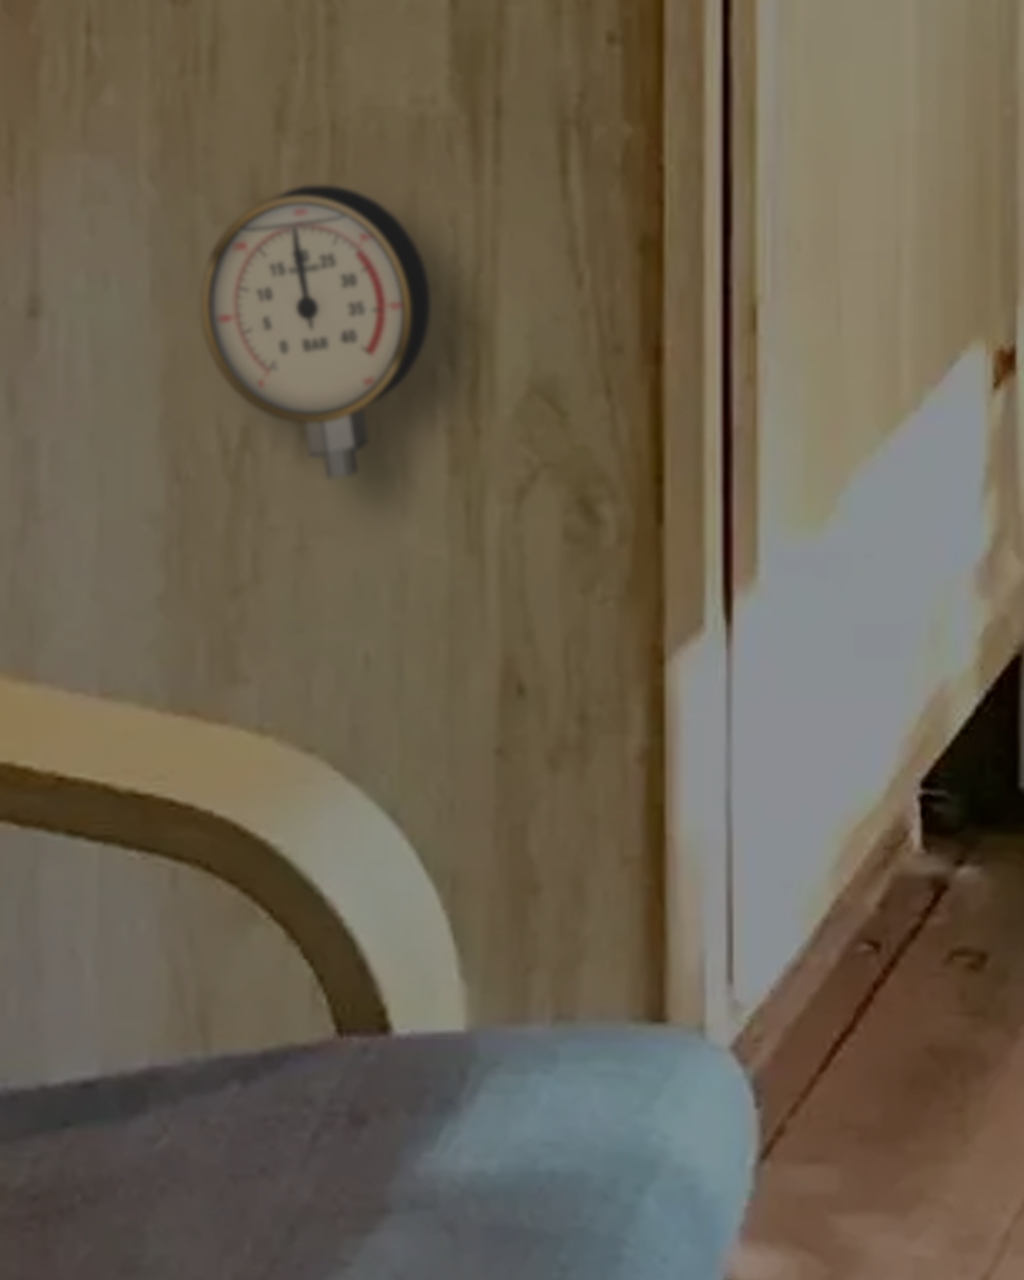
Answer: 20bar
